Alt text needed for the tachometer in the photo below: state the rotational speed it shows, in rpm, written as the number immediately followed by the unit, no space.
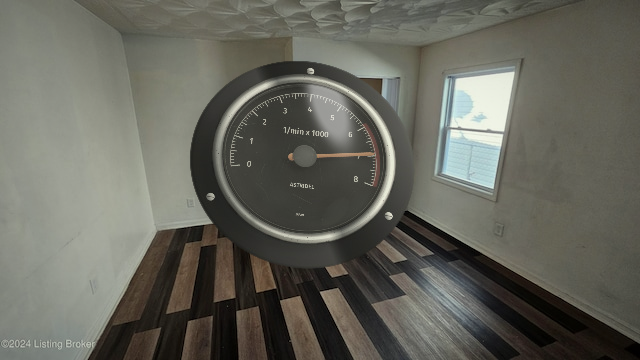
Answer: 7000rpm
